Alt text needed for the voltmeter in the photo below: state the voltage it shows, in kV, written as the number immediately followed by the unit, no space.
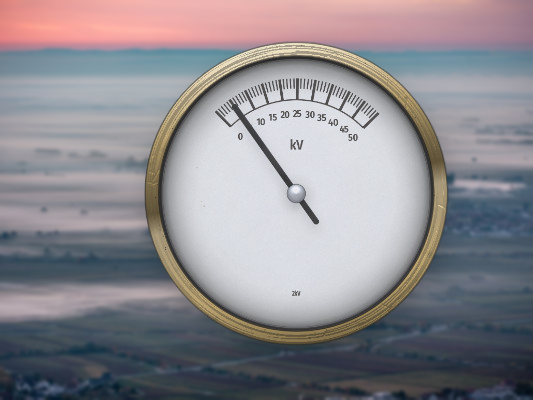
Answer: 5kV
